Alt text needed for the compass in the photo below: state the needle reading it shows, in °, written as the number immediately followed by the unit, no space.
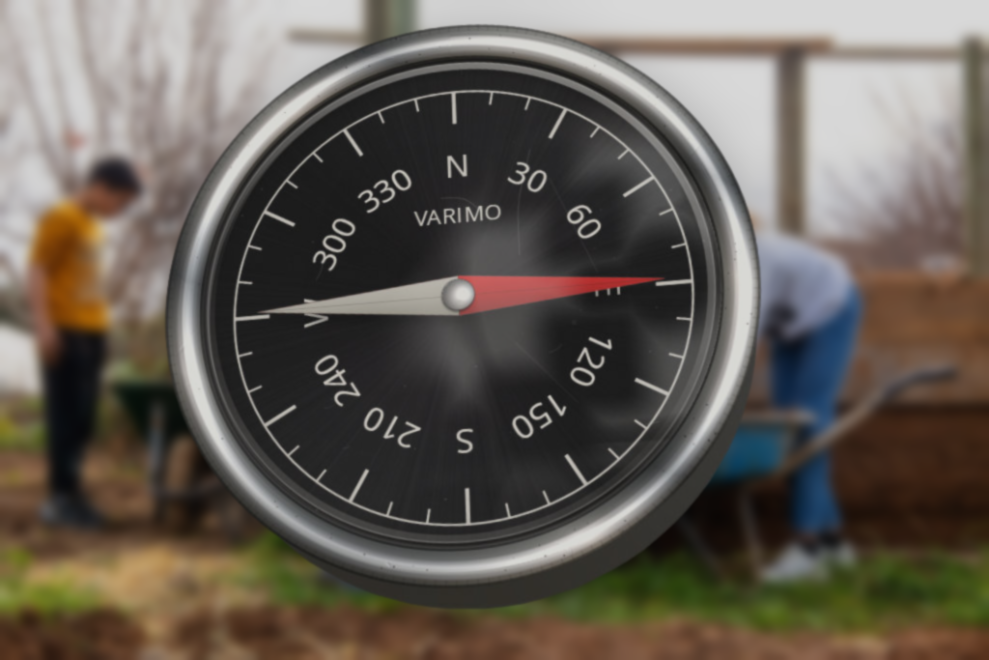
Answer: 90°
